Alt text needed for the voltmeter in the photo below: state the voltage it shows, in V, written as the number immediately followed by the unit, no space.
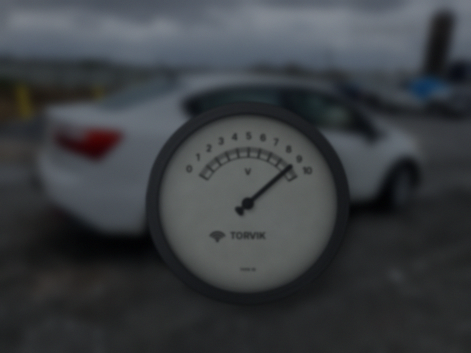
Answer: 9V
